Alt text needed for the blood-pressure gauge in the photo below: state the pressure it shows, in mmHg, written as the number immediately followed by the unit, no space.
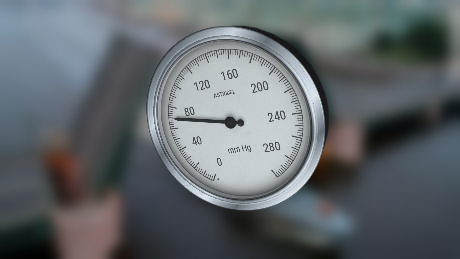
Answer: 70mmHg
